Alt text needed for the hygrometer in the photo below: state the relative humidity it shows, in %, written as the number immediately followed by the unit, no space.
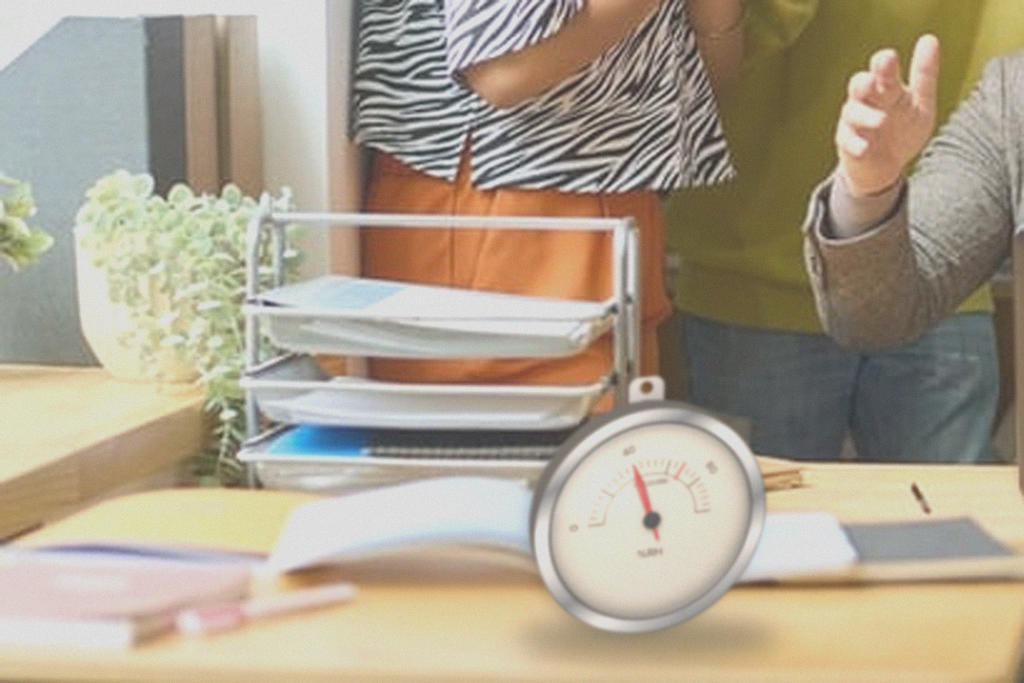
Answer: 40%
